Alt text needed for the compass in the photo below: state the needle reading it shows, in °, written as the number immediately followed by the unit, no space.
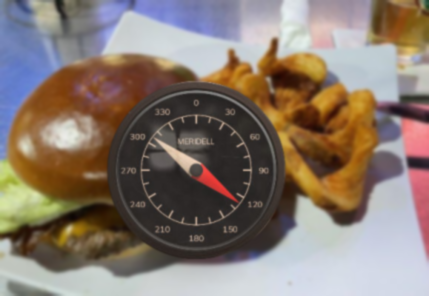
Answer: 127.5°
